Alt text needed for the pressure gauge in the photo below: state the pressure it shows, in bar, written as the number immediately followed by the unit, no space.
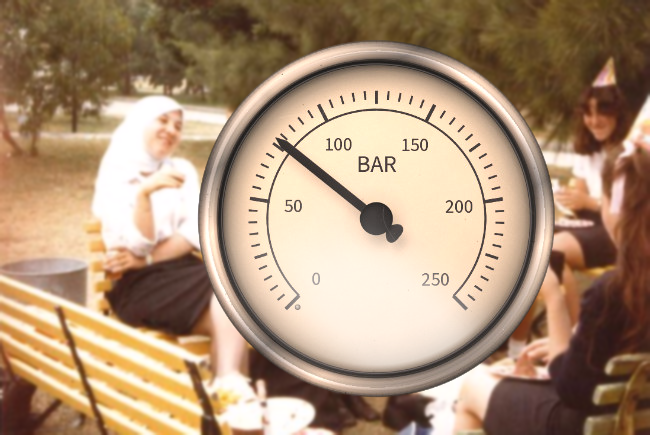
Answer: 77.5bar
